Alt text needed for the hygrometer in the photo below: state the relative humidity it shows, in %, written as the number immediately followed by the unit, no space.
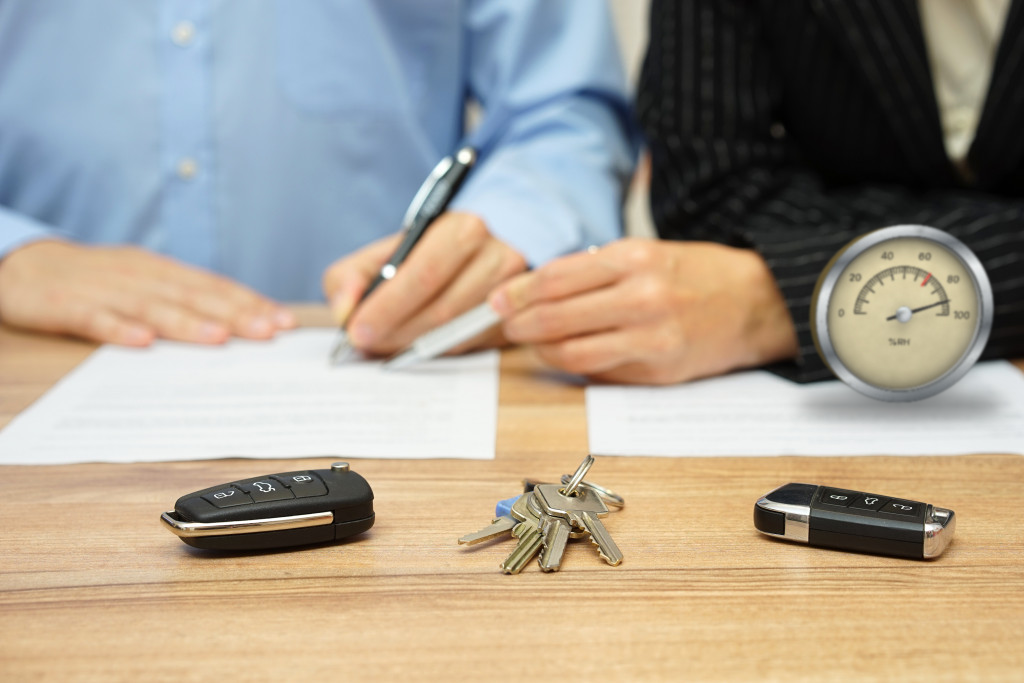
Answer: 90%
